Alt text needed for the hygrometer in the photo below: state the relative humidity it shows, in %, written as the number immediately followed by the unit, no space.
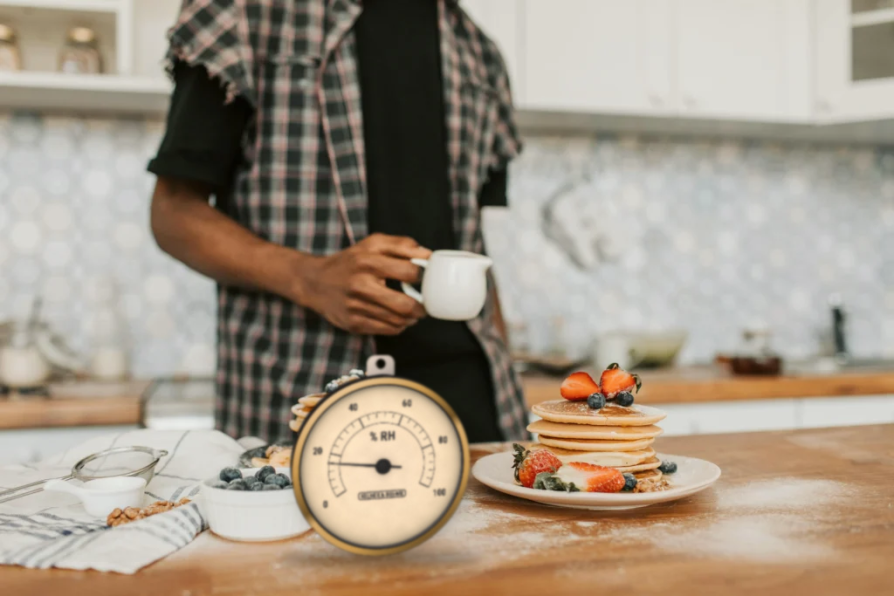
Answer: 16%
